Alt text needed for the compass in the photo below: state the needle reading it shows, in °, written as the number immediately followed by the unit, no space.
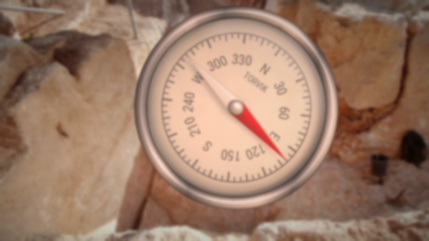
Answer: 100°
